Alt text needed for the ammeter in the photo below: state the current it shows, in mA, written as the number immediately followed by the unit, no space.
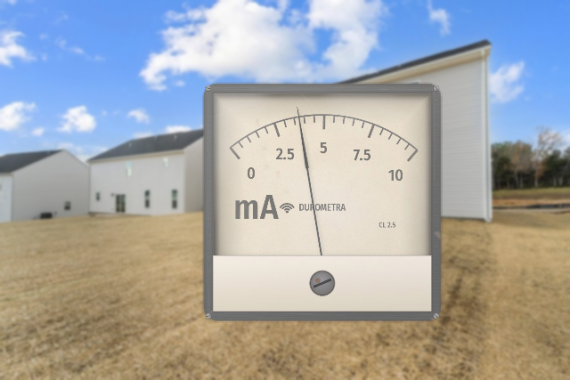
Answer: 3.75mA
